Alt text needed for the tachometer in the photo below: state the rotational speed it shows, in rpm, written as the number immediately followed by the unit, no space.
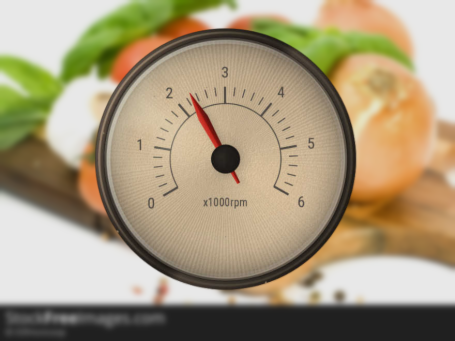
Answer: 2300rpm
